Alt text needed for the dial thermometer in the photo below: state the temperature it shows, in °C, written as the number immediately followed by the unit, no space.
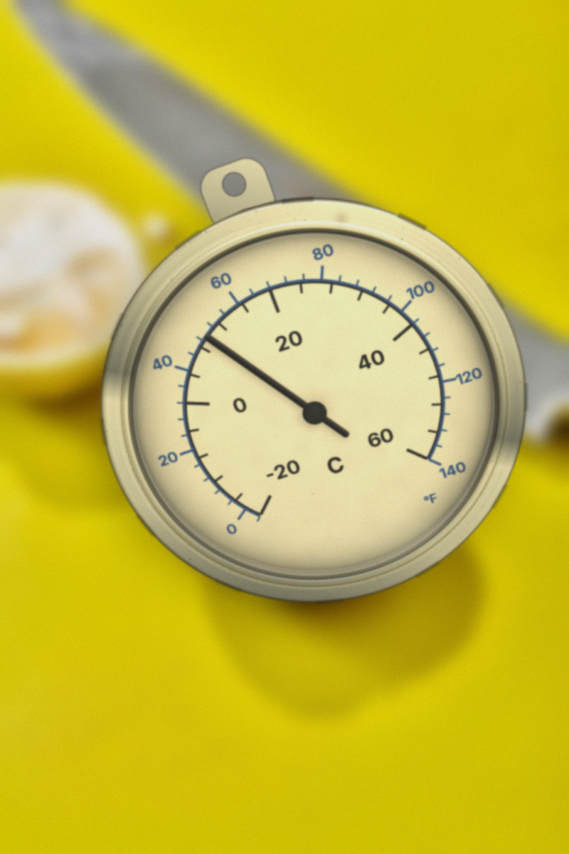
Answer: 10°C
